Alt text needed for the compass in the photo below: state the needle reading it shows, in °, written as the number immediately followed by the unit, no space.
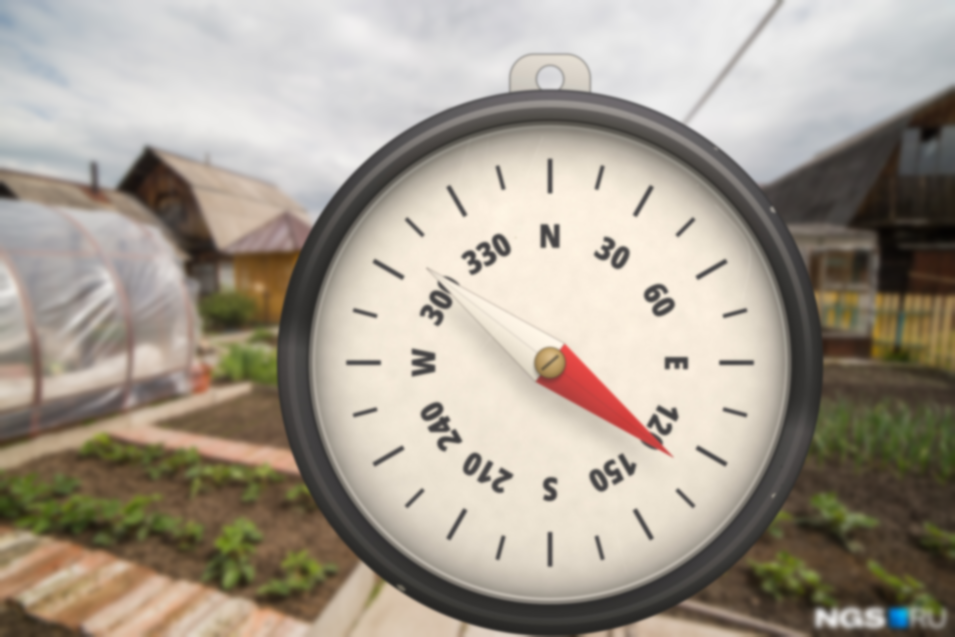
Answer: 127.5°
